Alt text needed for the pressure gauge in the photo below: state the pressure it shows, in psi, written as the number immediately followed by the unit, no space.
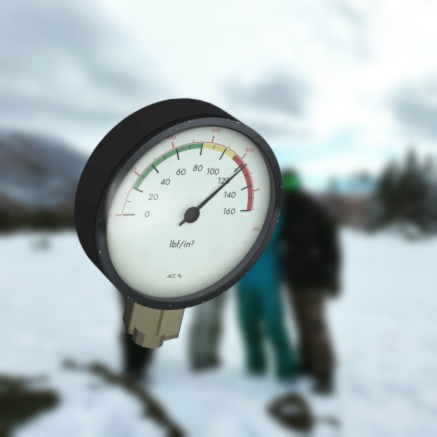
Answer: 120psi
